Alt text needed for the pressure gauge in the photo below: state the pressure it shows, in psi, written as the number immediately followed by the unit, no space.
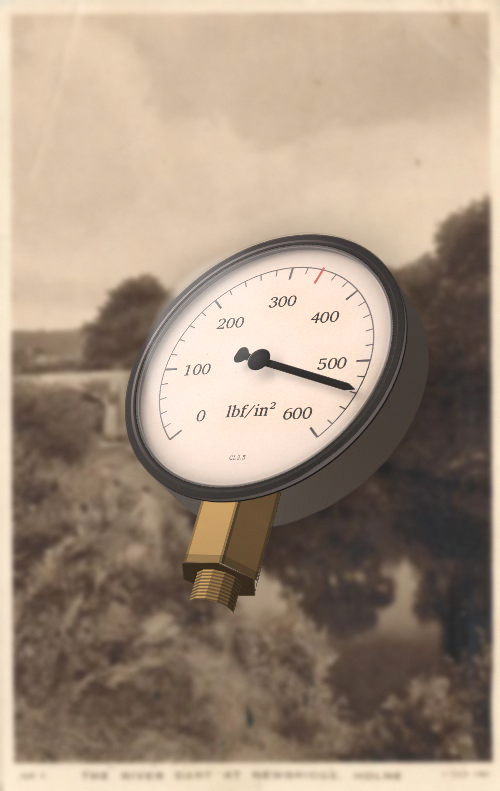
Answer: 540psi
